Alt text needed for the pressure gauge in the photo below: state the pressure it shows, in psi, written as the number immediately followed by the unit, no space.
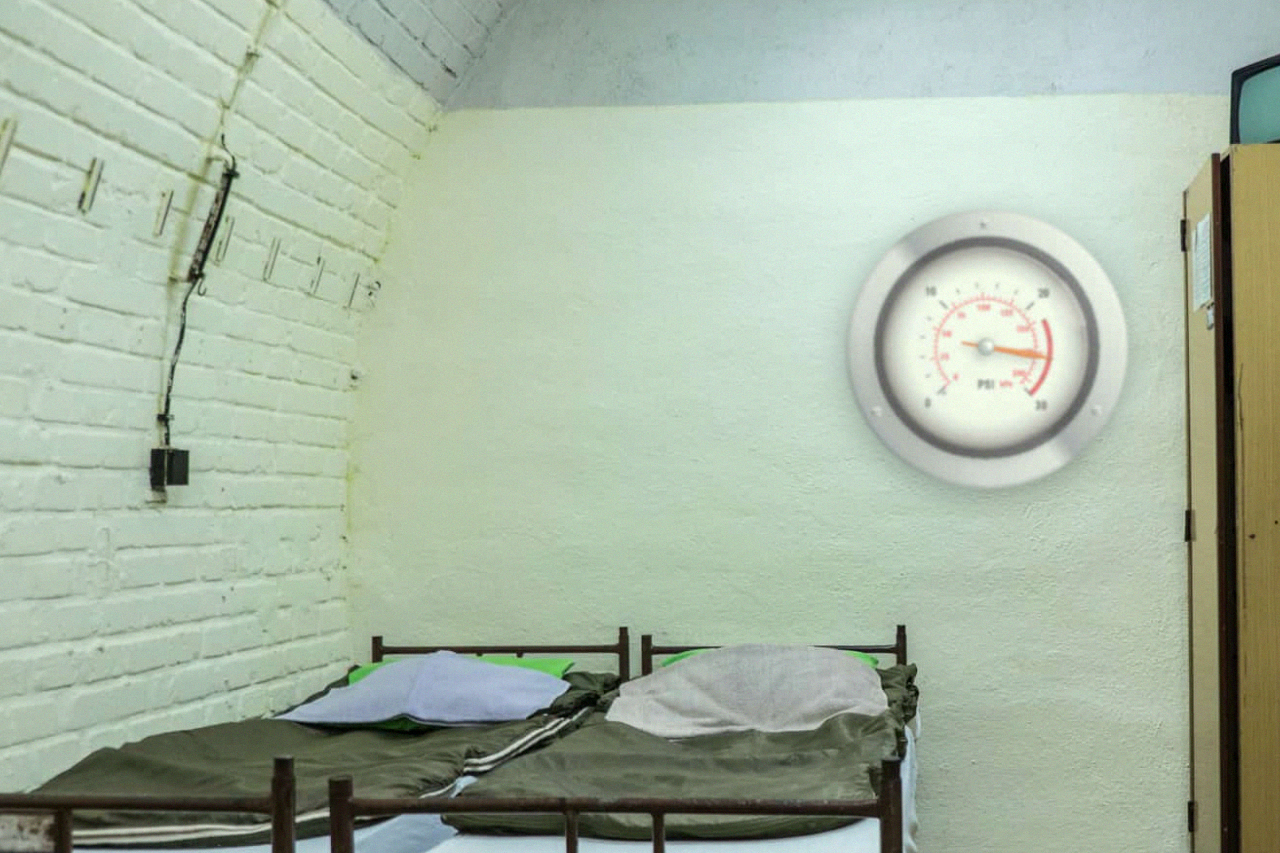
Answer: 26psi
